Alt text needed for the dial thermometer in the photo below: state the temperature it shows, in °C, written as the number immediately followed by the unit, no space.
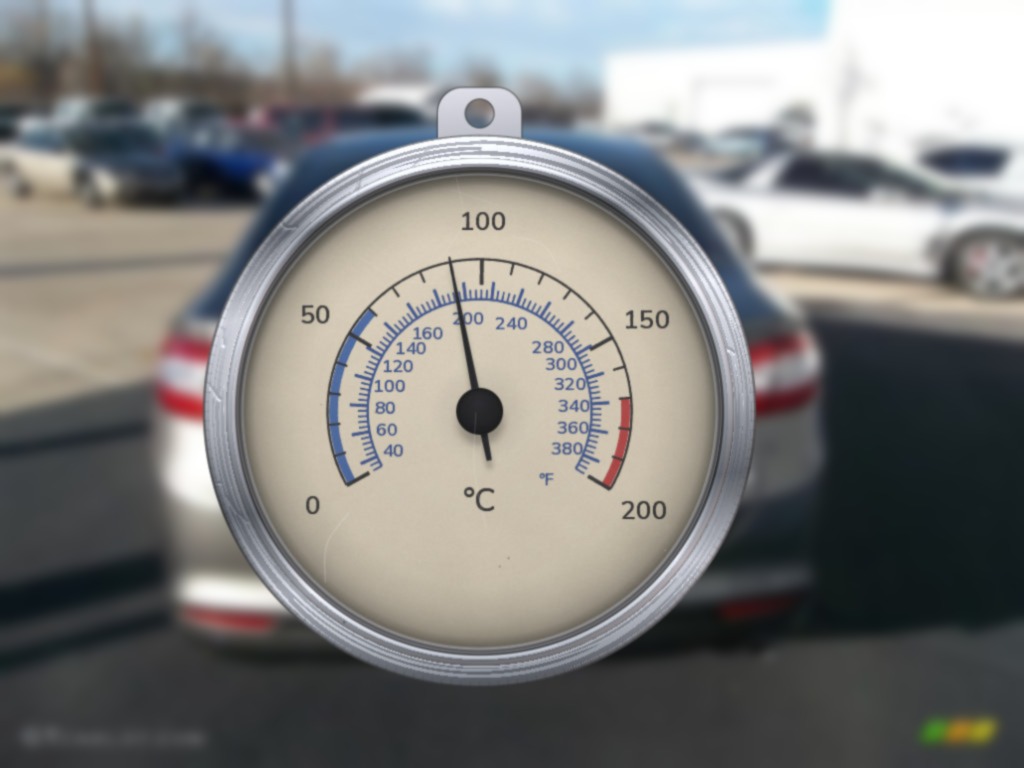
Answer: 90°C
